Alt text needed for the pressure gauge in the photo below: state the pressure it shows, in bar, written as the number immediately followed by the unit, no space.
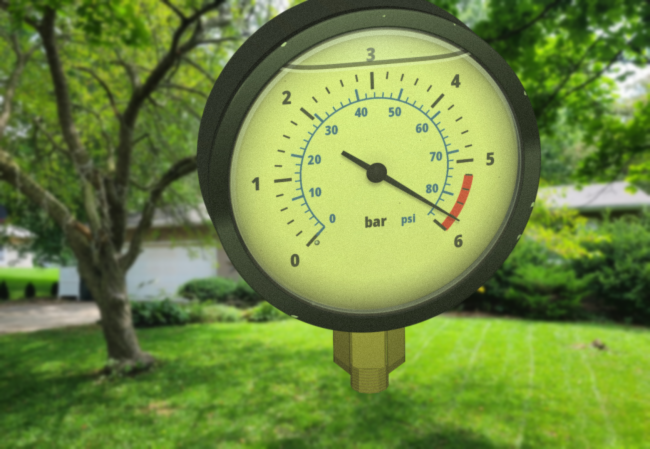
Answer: 5.8bar
